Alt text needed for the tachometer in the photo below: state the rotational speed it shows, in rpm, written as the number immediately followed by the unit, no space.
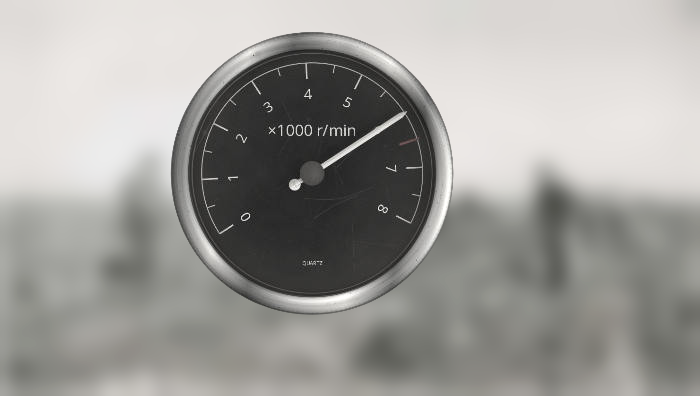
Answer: 6000rpm
